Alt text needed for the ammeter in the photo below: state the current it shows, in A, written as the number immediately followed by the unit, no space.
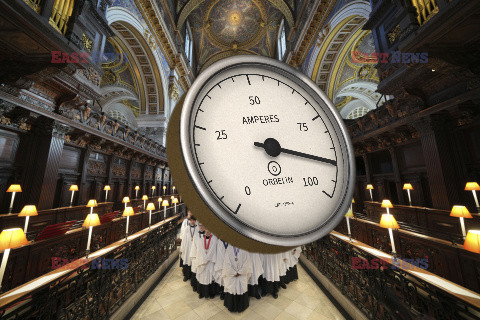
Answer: 90A
